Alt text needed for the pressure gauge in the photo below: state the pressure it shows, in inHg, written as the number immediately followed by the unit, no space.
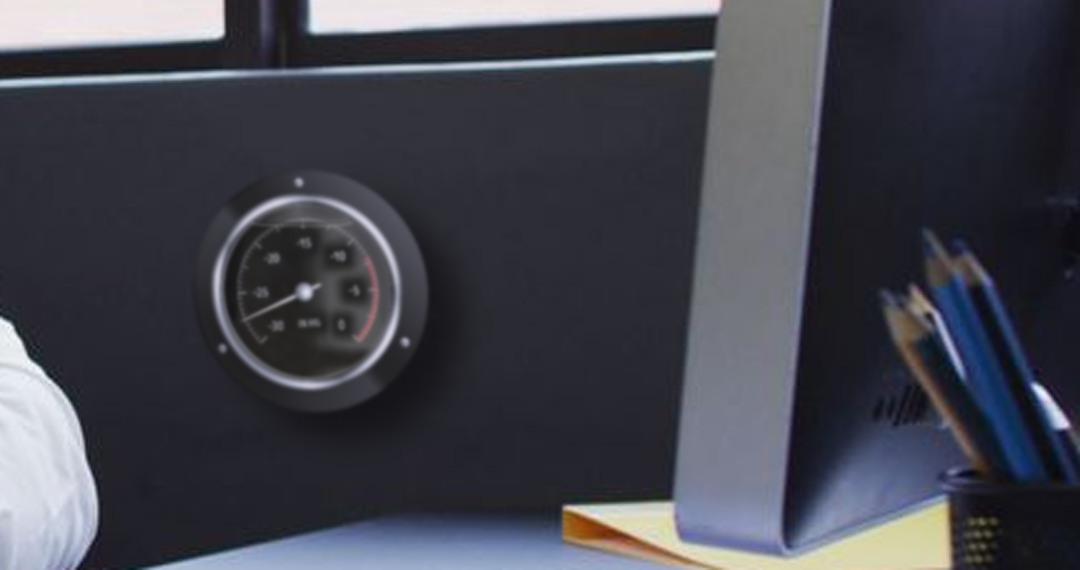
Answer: -27.5inHg
